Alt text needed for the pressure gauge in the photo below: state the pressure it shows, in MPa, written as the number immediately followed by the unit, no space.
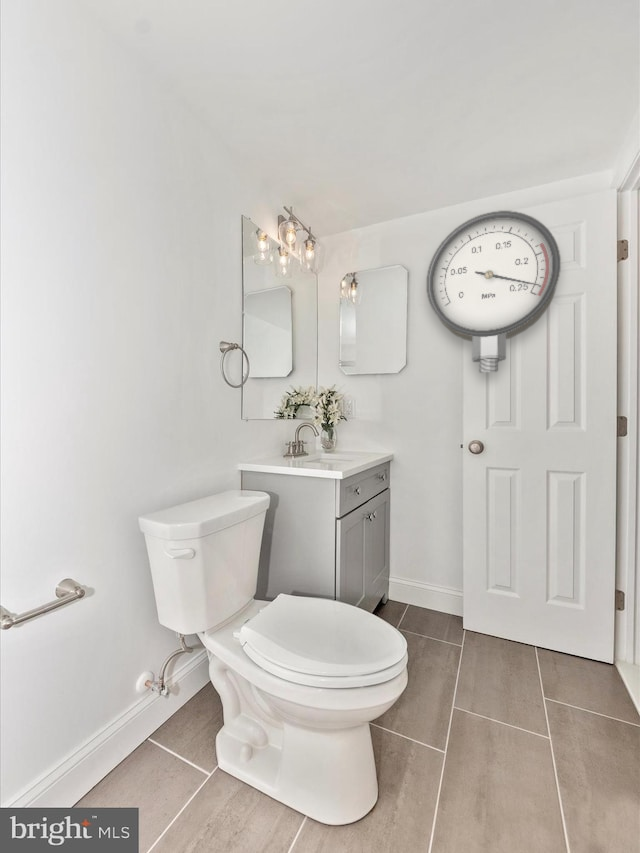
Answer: 0.24MPa
